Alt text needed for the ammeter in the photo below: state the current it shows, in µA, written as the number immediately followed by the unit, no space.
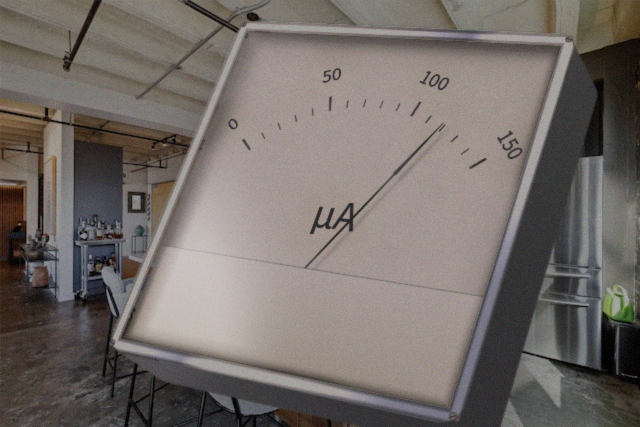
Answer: 120µA
